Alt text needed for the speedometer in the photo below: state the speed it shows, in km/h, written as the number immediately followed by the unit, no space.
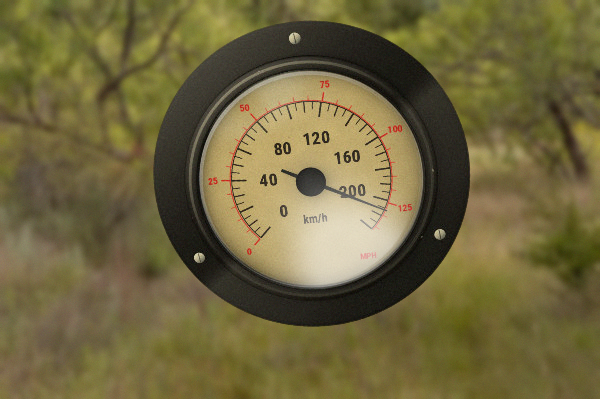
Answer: 205km/h
